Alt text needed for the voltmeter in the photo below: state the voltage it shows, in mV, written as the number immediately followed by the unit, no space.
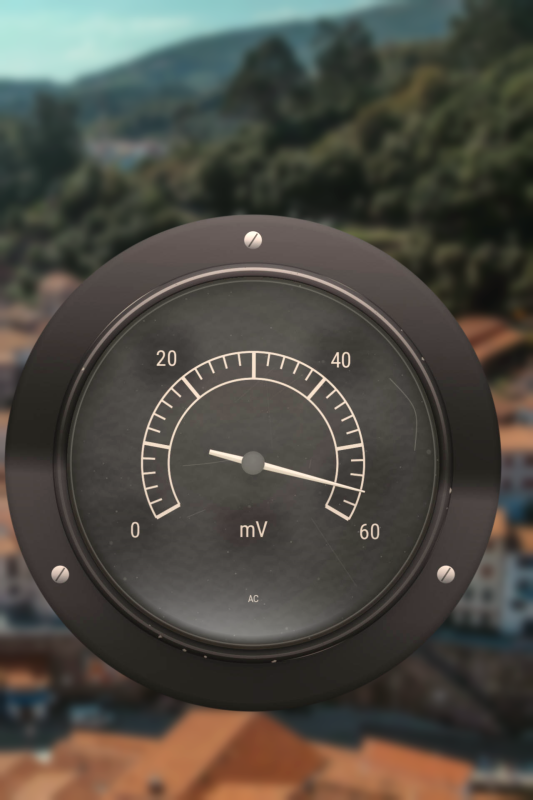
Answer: 56mV
